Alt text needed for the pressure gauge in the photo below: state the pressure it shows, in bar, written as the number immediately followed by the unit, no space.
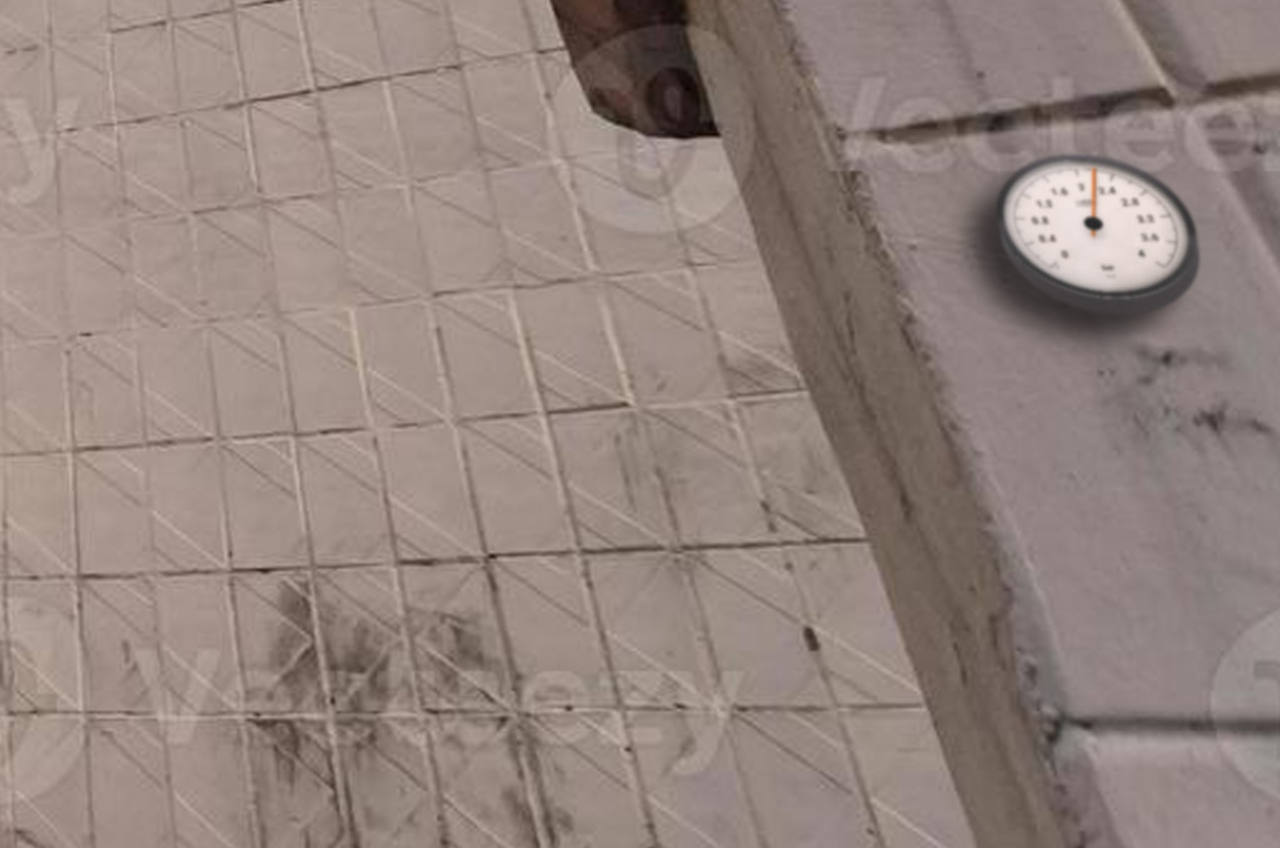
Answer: 2.2bar
